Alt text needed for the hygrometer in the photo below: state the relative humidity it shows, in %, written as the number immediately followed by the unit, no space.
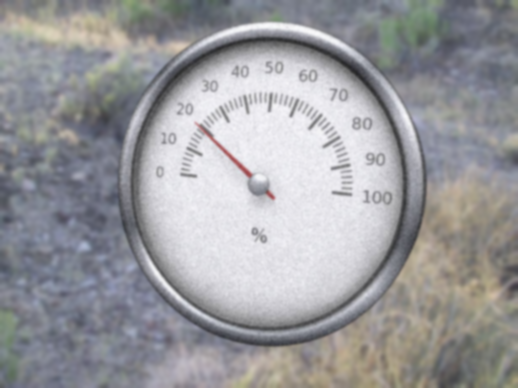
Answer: 20%
